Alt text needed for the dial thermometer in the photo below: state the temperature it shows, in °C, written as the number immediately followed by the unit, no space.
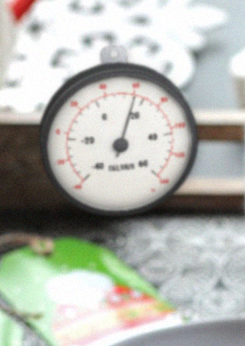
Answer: 16°C
